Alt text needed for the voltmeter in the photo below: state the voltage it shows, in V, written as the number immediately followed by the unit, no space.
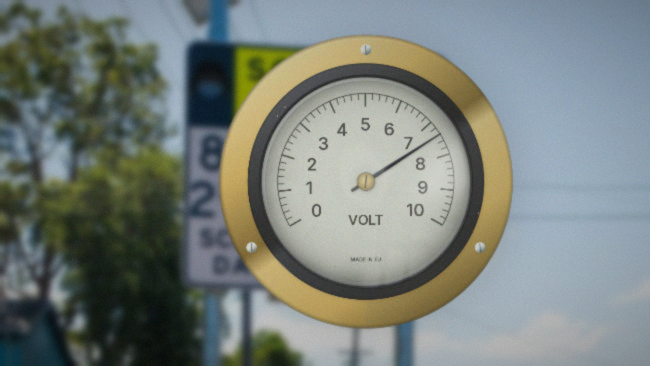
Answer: 7.4V
